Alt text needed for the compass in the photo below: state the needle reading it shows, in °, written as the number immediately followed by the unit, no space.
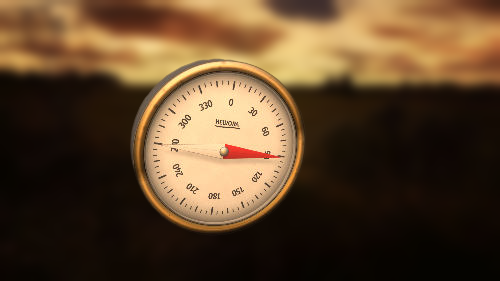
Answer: 90°
